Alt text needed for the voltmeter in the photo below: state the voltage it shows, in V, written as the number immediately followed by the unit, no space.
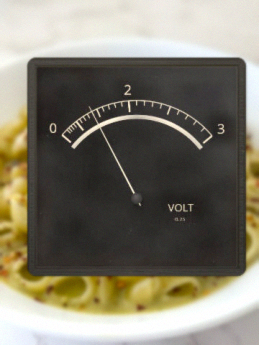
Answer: 1.4V
